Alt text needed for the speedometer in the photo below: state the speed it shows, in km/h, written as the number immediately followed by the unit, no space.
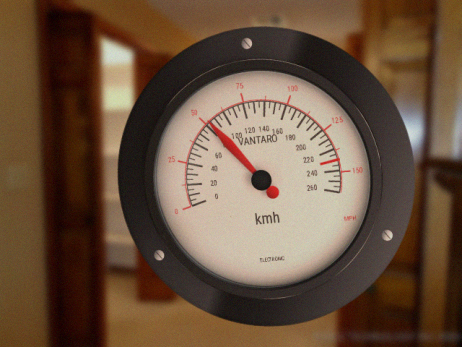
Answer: 85km/h
